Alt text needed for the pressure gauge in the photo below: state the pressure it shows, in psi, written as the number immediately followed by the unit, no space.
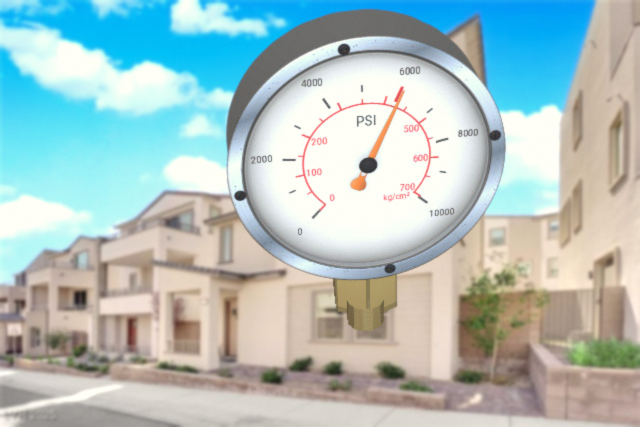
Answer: 6000psi
